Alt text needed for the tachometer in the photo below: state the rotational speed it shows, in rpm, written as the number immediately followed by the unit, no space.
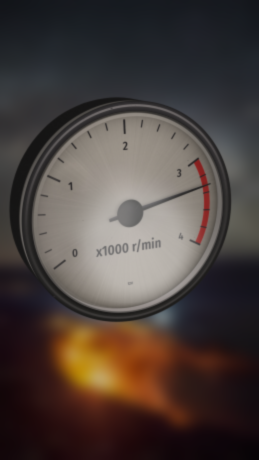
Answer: 3300rpm
